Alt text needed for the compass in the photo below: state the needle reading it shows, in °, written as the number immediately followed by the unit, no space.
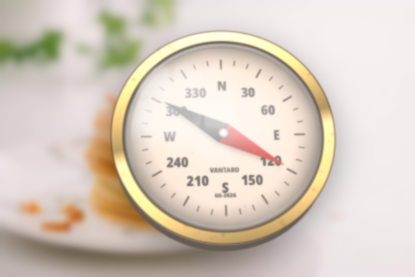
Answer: 120°
